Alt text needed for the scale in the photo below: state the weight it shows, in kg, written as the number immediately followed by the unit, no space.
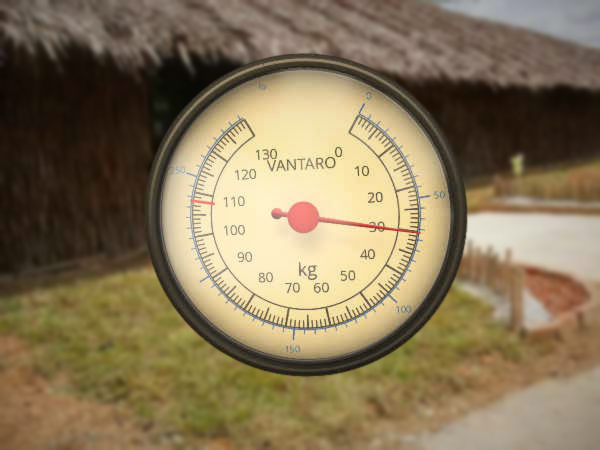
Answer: 30kg
